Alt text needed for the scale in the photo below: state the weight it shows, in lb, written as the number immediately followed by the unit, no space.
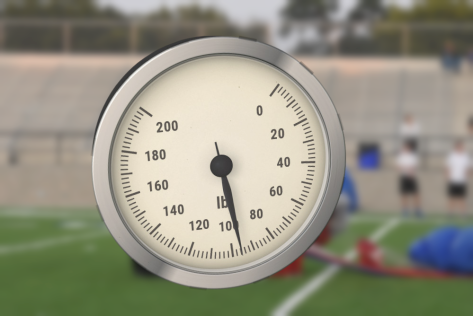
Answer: 96lb
